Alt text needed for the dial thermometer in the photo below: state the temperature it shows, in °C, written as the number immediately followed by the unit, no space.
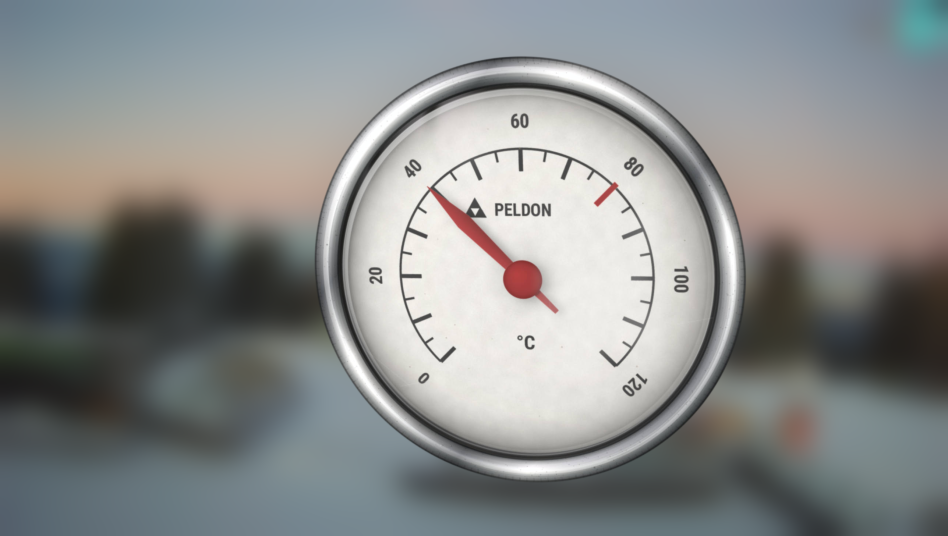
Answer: 40°C
